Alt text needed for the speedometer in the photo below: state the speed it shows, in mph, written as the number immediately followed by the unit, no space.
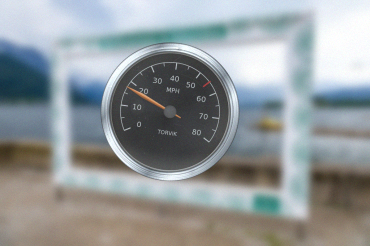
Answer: 17.5mph
